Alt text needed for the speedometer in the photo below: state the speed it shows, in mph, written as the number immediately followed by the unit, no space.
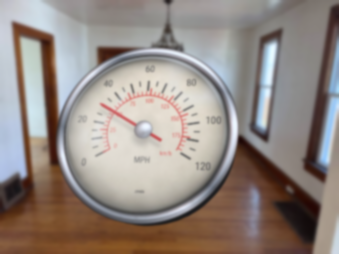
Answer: 30mph
